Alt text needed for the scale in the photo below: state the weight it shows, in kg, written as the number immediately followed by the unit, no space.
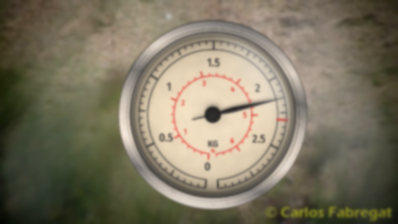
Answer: 2.15kg
